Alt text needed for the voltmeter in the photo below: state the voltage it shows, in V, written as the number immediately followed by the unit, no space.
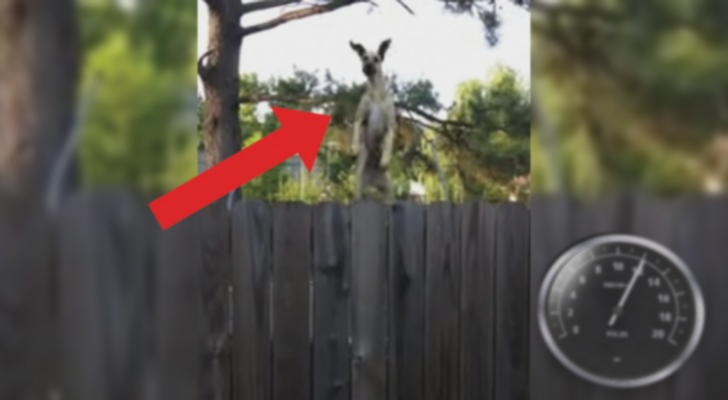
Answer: 12V
